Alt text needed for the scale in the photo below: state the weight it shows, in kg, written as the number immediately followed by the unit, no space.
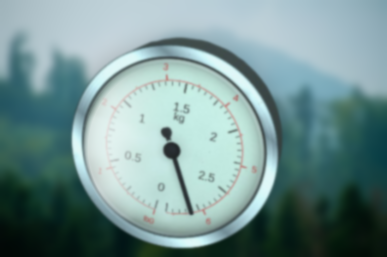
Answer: 2.8kg
